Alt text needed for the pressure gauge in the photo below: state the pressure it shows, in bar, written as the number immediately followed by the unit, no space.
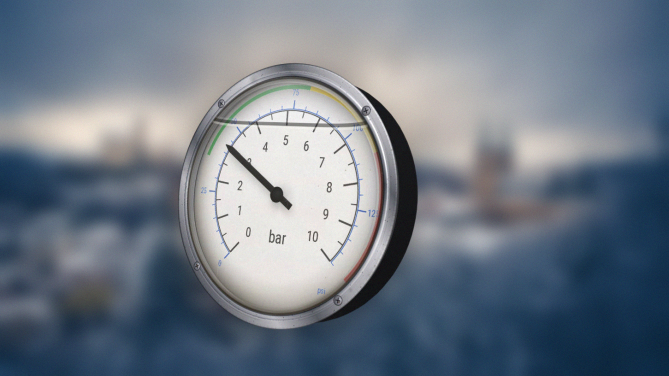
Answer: 3bar
